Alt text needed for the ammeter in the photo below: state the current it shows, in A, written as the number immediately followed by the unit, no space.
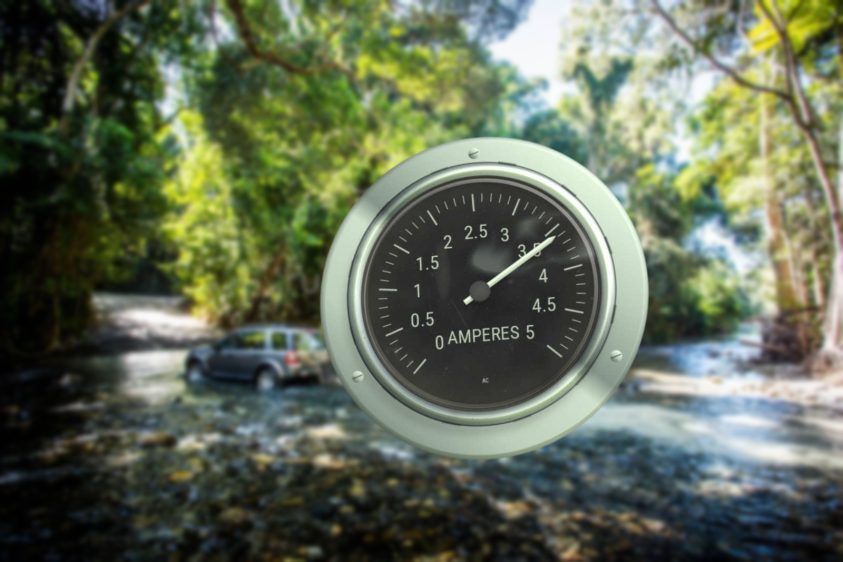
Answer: 3.6A
